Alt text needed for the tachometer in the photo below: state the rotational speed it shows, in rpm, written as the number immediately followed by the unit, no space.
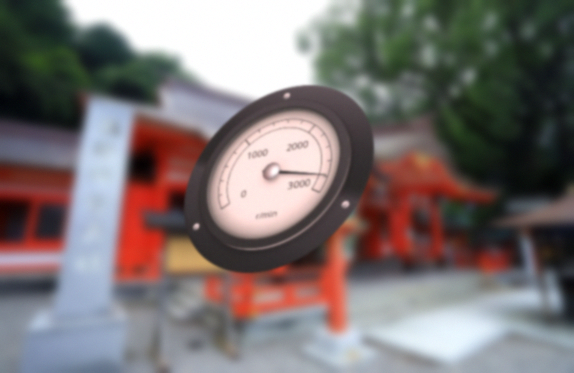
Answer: 2800rpm
